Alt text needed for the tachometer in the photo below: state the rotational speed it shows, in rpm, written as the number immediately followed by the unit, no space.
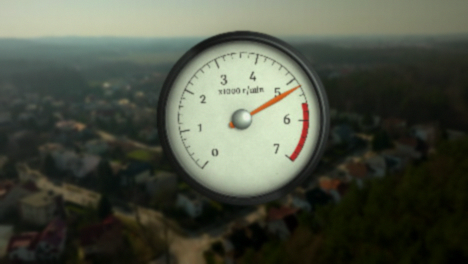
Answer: 5200rpm
